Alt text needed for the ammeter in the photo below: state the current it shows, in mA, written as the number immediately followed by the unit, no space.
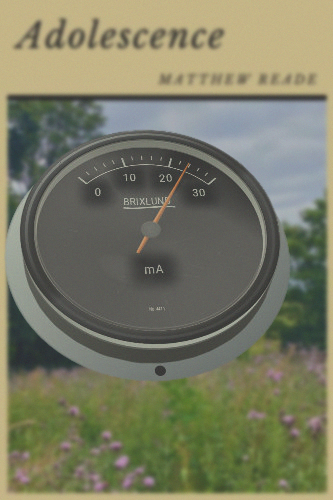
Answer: 24mA
